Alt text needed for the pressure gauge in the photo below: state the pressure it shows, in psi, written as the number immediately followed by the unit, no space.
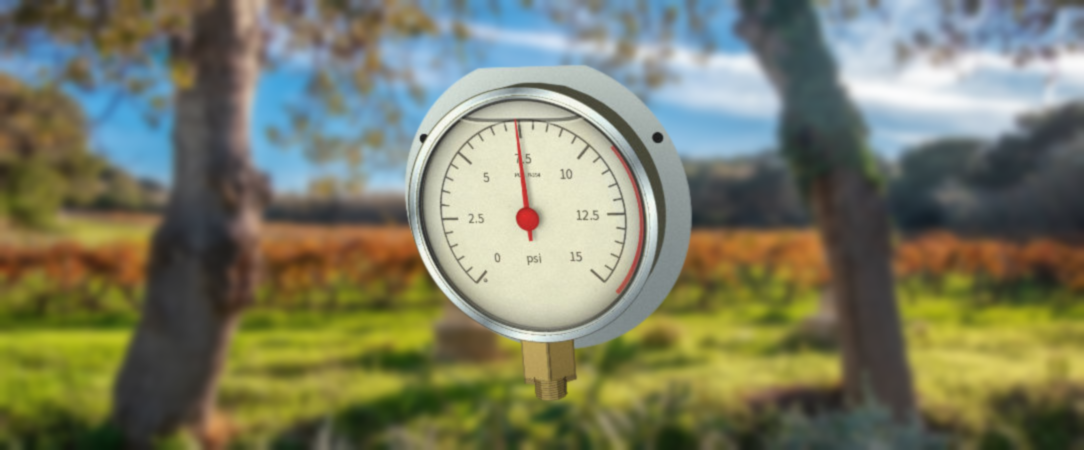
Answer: 7.5psi
